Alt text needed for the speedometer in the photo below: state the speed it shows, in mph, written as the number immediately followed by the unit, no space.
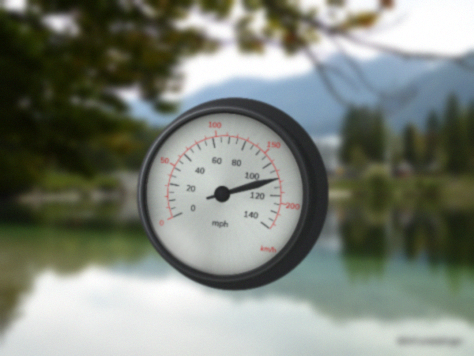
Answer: 110mph
